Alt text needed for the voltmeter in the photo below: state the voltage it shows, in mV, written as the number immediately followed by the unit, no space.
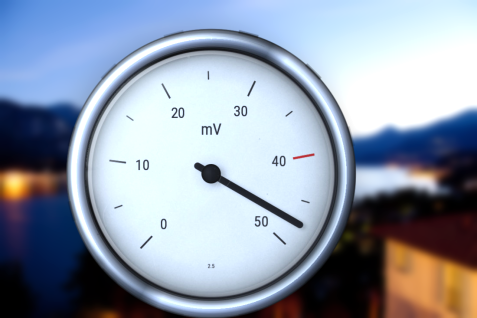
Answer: 47.5mV
